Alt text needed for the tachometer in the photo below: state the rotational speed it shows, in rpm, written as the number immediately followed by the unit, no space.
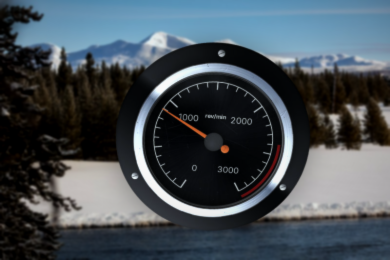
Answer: 900rpm
